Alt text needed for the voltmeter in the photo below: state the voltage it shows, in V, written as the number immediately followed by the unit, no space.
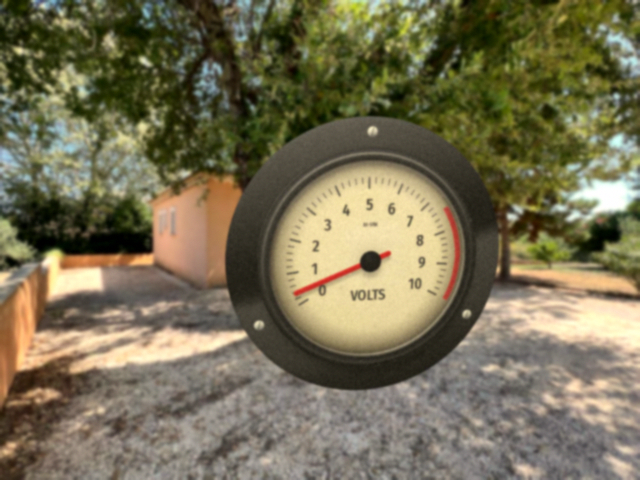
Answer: 0.4V
